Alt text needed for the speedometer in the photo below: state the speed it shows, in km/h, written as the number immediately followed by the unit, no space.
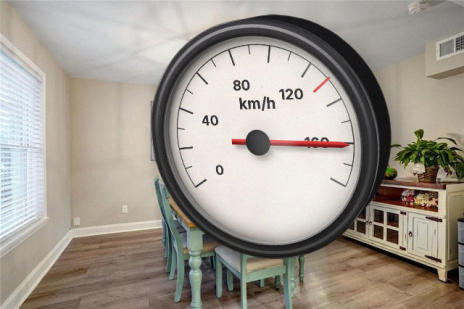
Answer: 160km/h
